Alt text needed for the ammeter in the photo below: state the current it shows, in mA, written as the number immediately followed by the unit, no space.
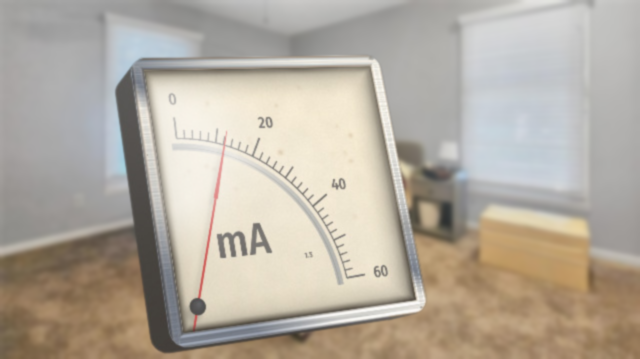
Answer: 12mA
